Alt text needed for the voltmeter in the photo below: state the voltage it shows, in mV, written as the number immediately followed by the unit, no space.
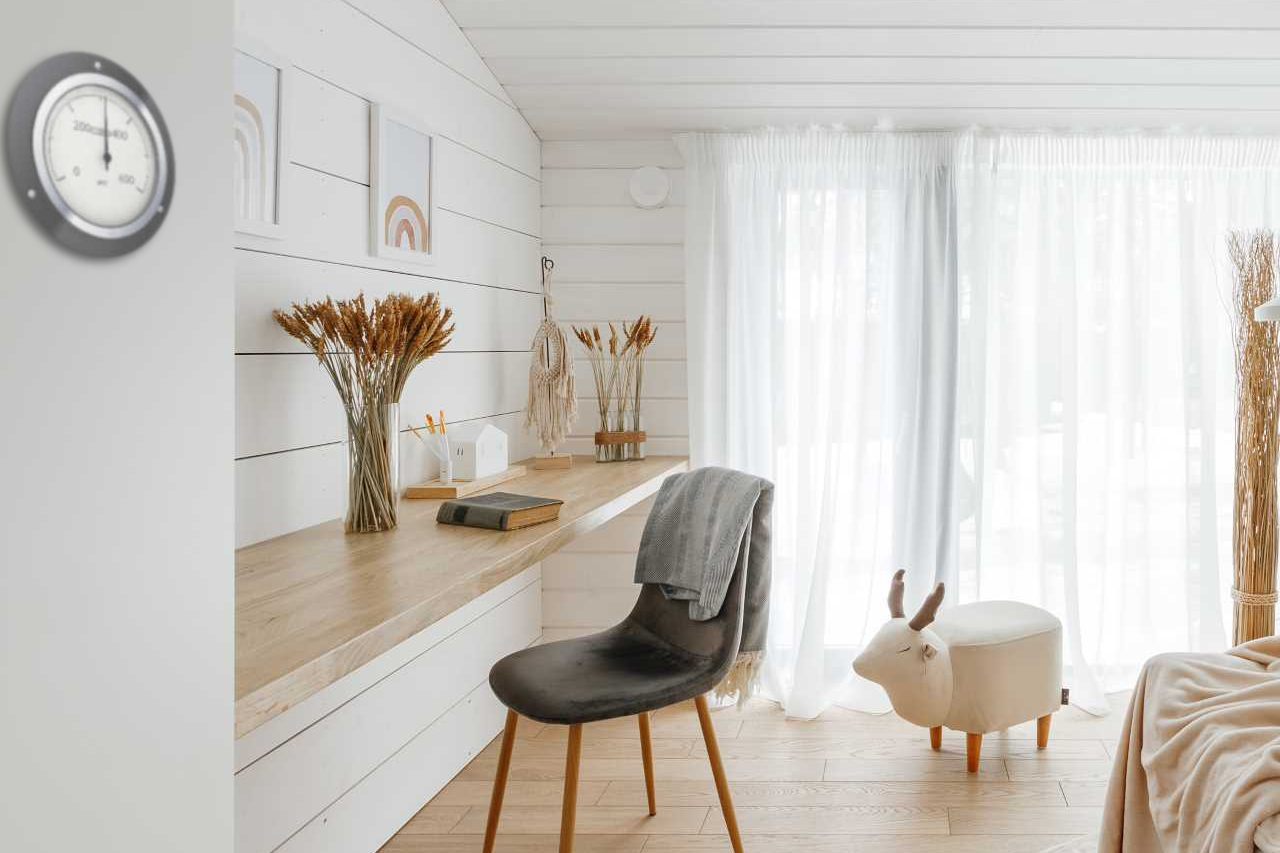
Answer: 300mV
